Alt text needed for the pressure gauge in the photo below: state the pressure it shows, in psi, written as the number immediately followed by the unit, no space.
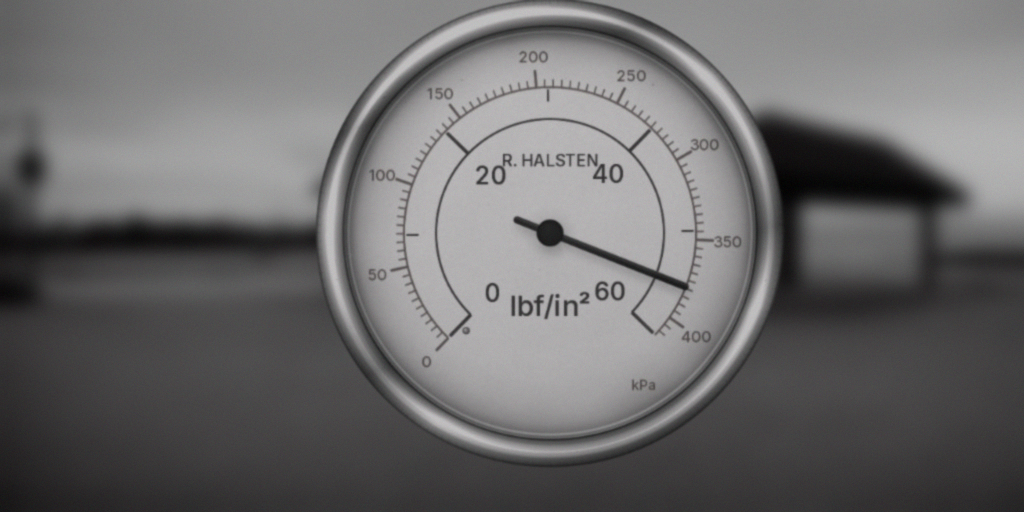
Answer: 55psi
